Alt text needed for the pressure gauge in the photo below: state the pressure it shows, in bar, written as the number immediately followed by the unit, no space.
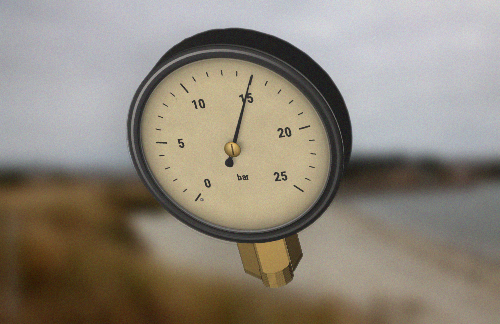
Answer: 15bar
